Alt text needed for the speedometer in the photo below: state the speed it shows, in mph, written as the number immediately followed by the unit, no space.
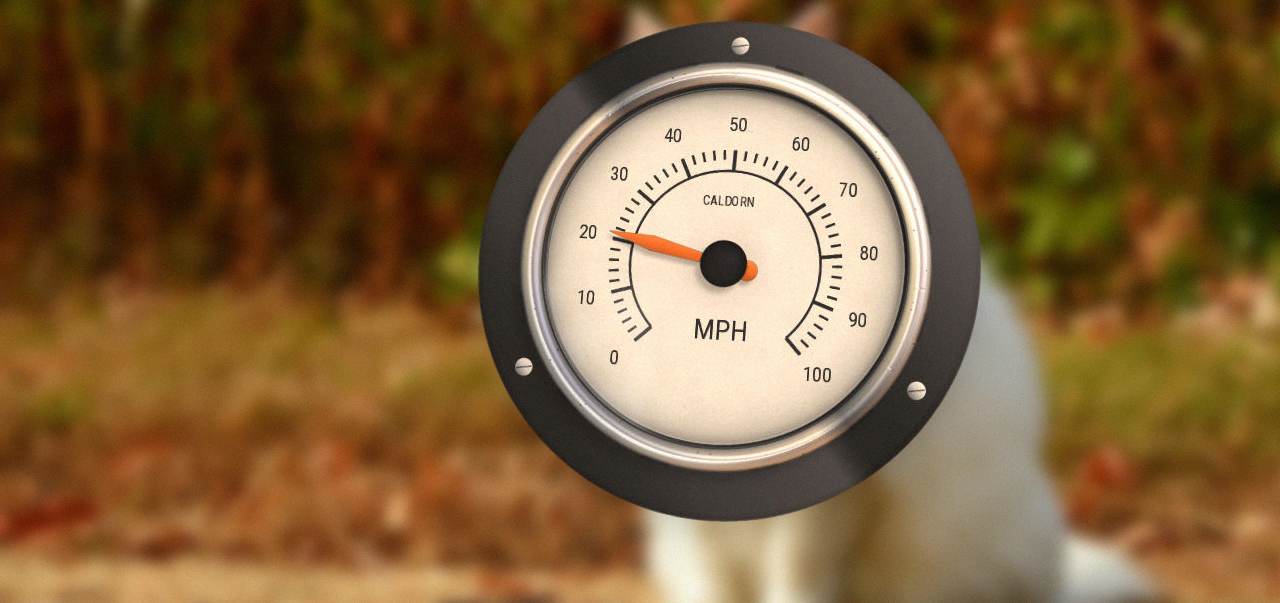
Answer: 21mph
